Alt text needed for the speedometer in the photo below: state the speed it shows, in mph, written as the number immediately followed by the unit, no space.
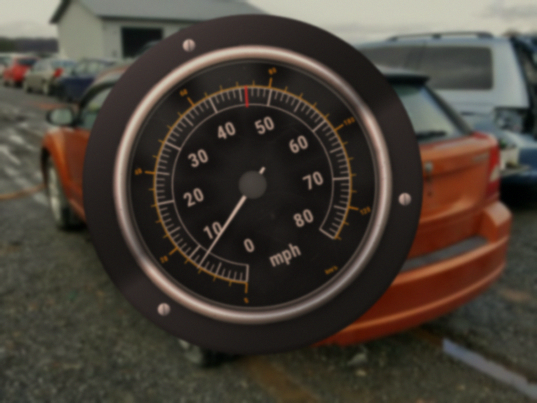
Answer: 8mph
